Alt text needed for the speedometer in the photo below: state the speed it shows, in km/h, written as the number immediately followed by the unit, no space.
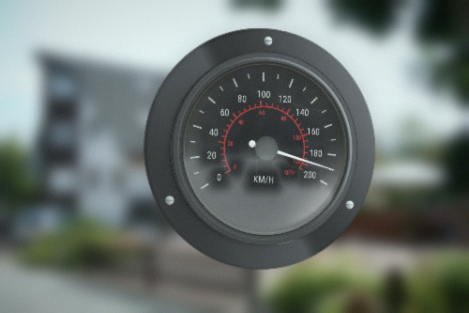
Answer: 190km/h
